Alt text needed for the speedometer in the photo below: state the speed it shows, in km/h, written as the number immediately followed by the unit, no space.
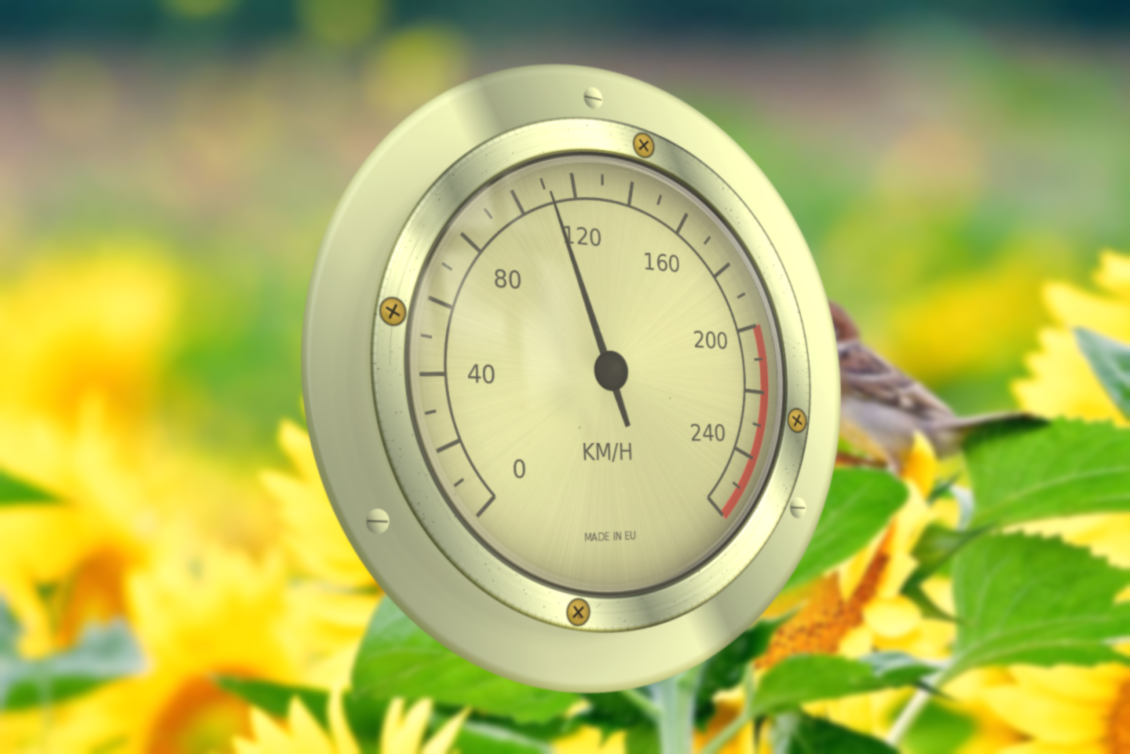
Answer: 110km/h
